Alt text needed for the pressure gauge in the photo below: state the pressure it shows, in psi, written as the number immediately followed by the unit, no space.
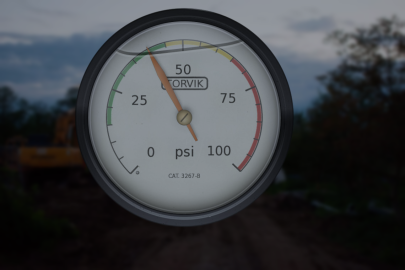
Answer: 40psi
